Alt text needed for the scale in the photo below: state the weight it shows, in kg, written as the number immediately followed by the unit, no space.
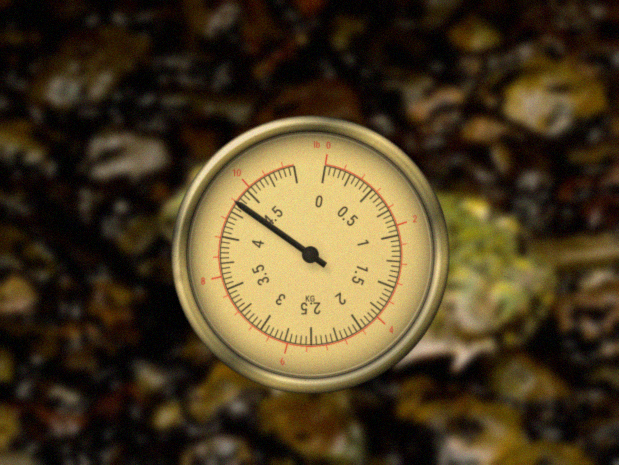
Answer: 4.35kg
